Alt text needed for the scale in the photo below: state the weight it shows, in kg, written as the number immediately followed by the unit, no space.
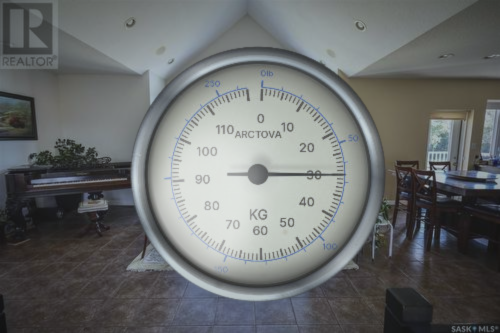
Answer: 30kg
